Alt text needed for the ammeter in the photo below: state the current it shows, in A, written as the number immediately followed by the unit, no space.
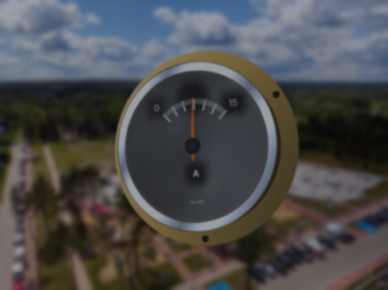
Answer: 7.5A
